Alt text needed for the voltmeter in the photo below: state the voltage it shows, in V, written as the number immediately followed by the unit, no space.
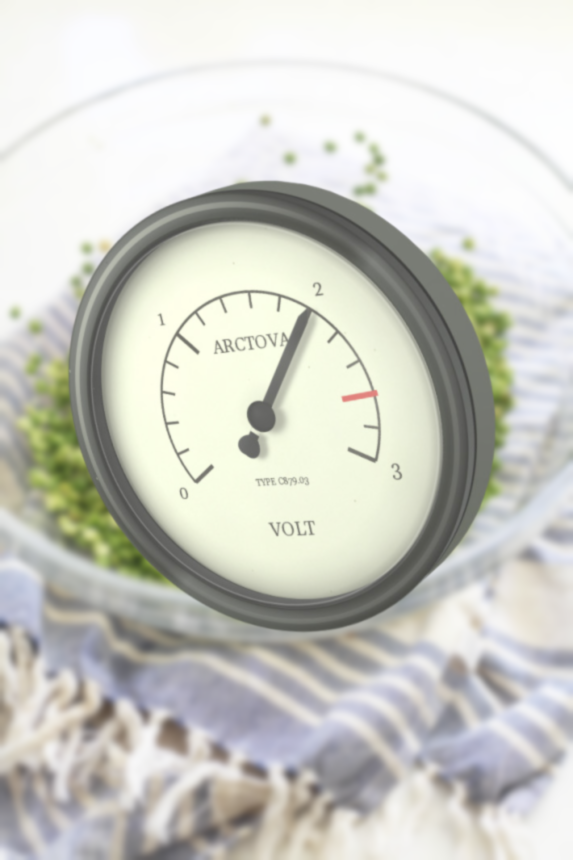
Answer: 2V
